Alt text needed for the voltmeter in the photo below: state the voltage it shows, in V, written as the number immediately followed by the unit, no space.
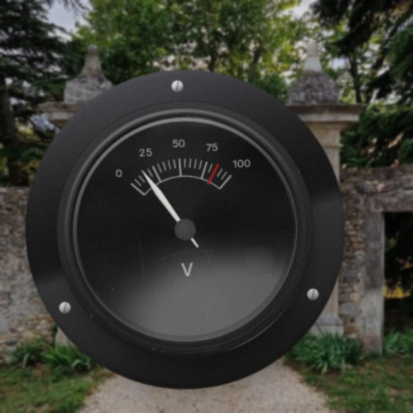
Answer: 15V
